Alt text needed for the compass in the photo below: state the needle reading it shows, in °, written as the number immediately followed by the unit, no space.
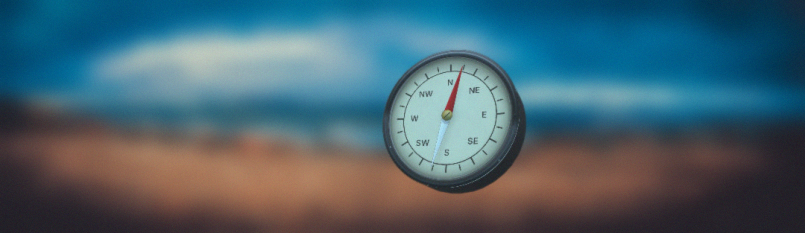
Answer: 15°
